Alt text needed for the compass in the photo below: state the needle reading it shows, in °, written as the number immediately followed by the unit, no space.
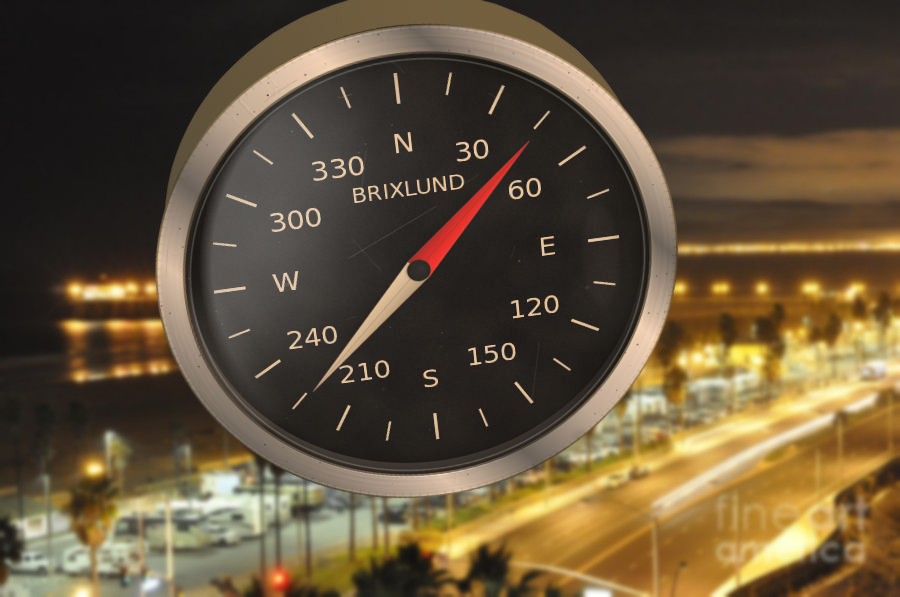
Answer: 45°
